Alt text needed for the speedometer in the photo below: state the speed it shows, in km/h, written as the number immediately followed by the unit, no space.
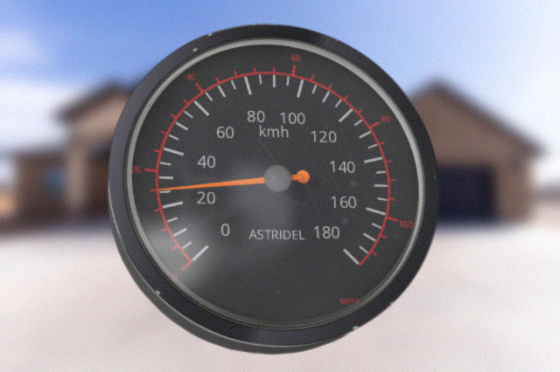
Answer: 25km/h
